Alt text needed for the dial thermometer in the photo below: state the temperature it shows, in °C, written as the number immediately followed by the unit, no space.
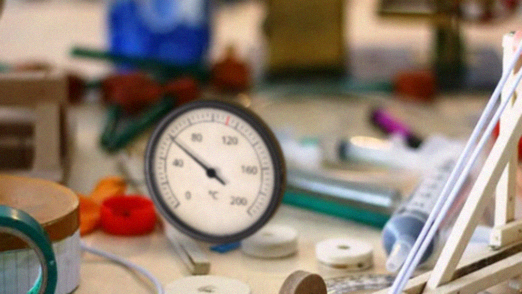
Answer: 60°C
